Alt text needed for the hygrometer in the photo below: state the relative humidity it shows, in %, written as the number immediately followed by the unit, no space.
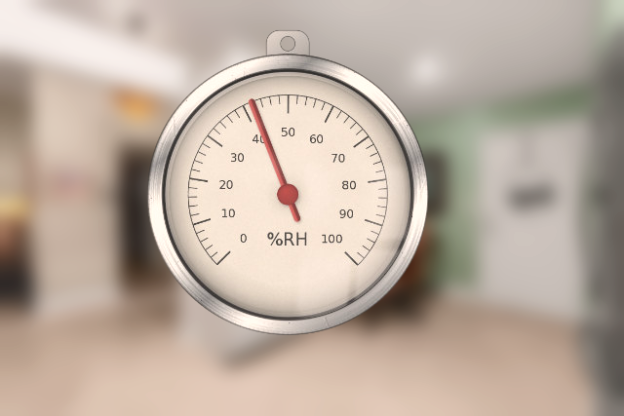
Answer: 42%
